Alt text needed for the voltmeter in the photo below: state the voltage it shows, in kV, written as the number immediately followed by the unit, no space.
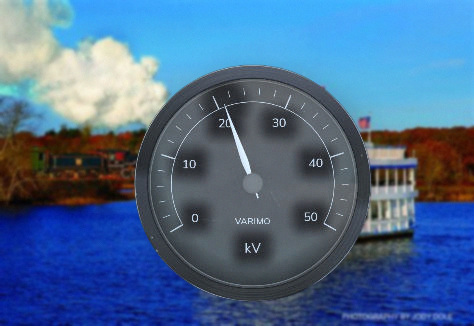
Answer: 21kV
